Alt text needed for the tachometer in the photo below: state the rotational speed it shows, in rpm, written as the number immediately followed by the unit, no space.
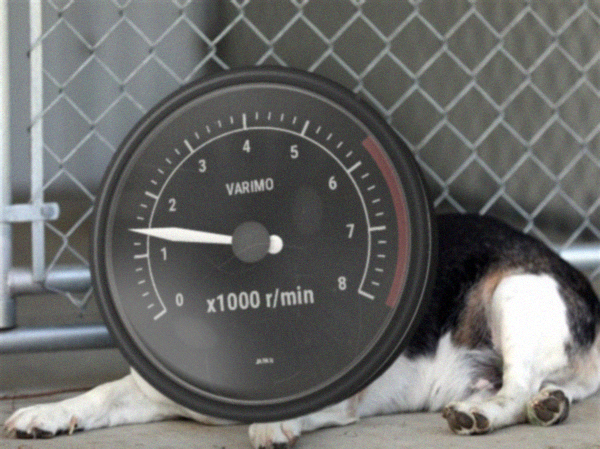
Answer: 1400rpm
